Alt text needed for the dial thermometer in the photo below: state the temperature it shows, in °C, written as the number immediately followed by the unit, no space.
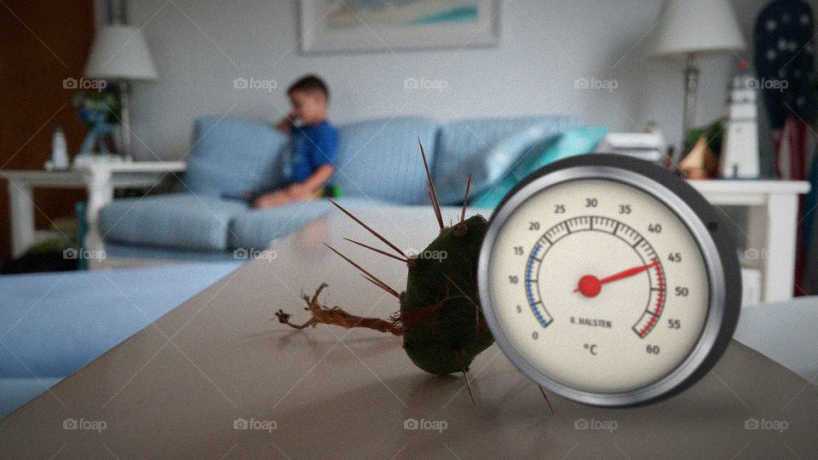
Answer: 45°C
